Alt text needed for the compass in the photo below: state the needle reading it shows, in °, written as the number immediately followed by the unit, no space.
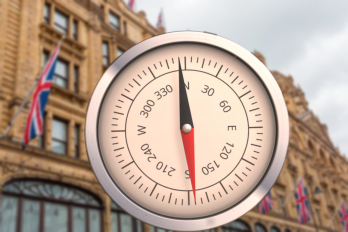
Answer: 175°
